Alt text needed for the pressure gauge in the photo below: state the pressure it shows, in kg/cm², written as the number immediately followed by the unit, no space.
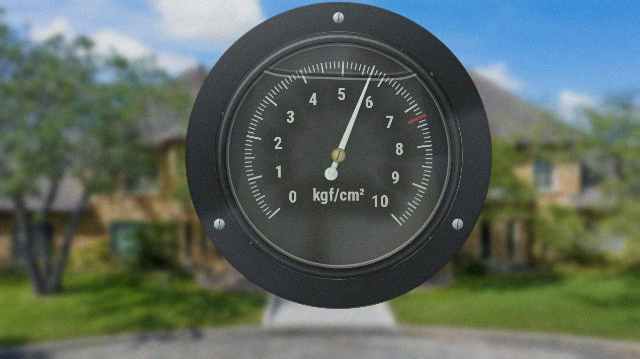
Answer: 5.7kg/cm²
